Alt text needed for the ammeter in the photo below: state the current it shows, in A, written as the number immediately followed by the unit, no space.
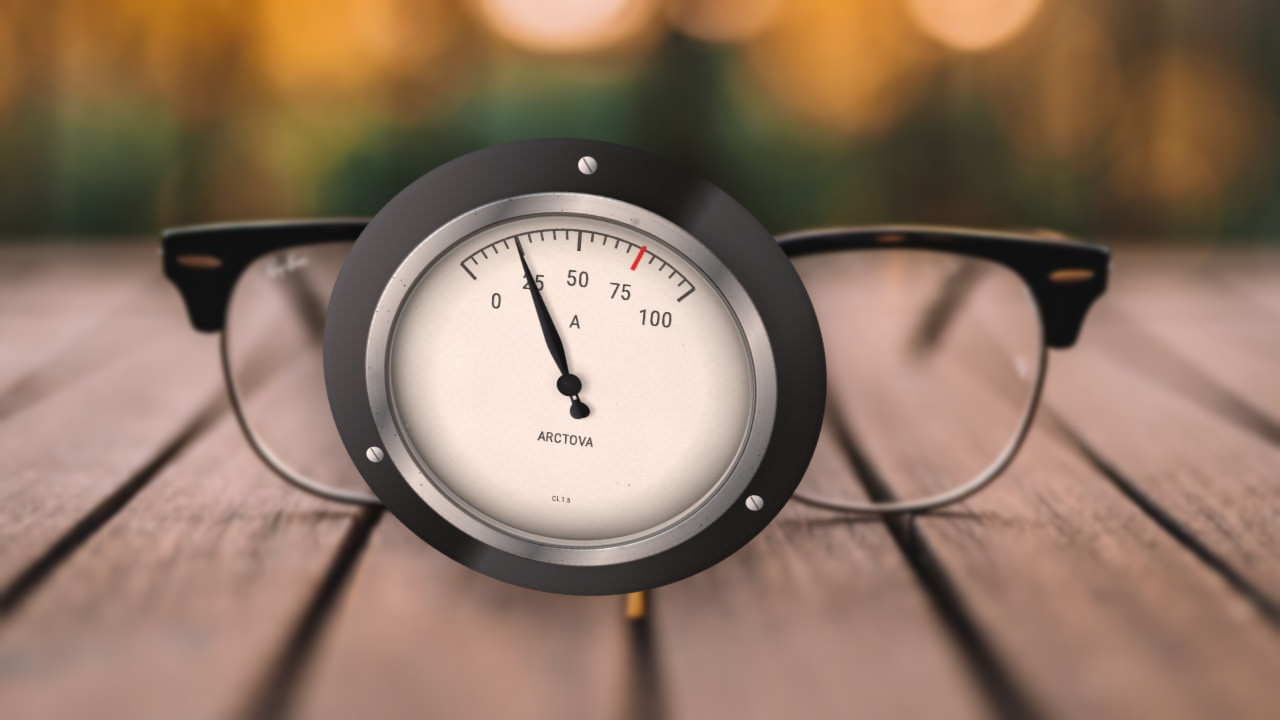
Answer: 25A
